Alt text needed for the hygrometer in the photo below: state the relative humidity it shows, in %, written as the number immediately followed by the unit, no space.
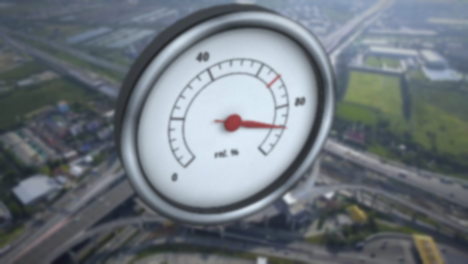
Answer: 88%
